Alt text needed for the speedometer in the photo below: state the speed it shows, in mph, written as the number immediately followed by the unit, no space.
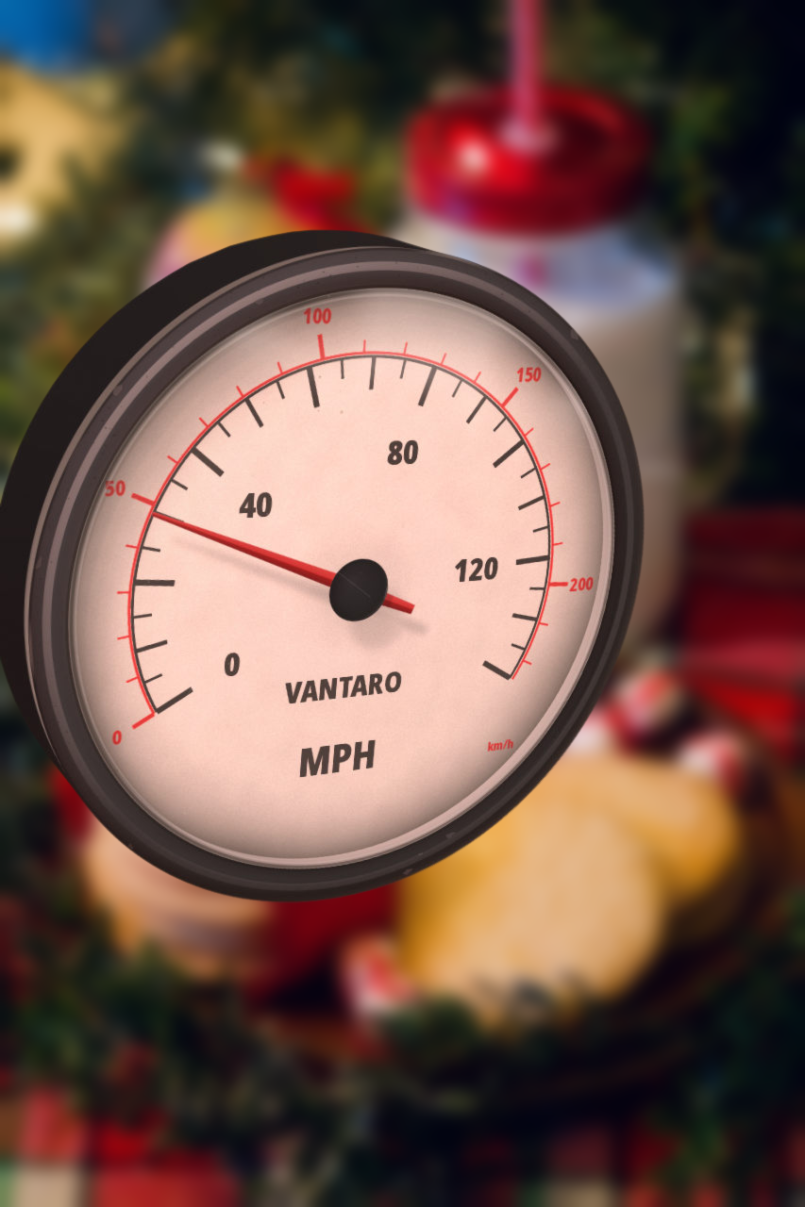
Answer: 30mph
